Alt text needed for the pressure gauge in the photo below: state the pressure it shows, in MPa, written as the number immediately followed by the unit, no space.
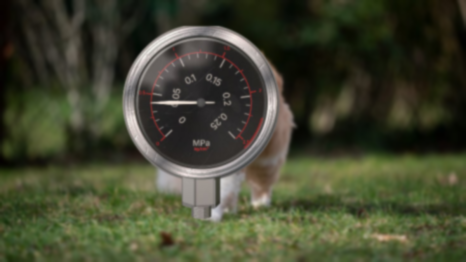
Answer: 0.04MPa
